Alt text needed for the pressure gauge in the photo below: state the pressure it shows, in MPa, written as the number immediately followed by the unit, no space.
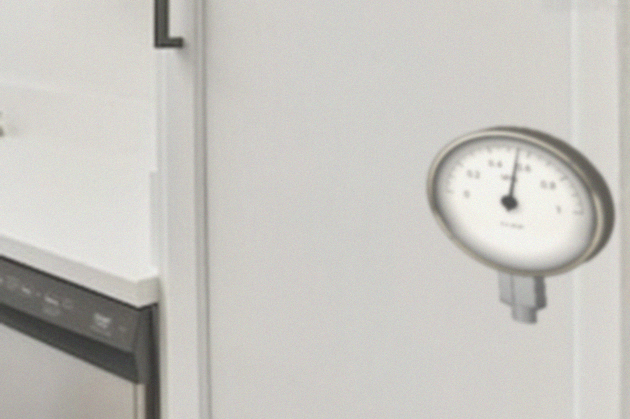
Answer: 0.55MPa
